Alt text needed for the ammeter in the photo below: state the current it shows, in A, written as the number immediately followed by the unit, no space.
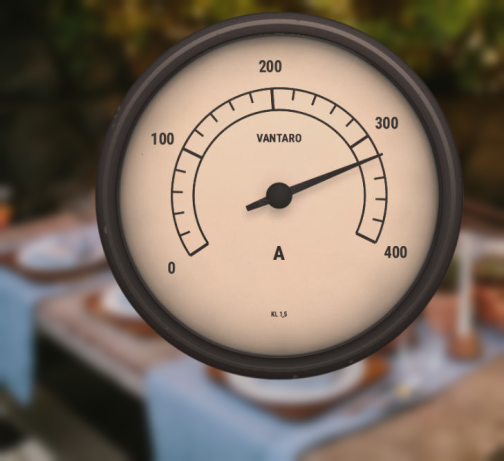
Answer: 320A
